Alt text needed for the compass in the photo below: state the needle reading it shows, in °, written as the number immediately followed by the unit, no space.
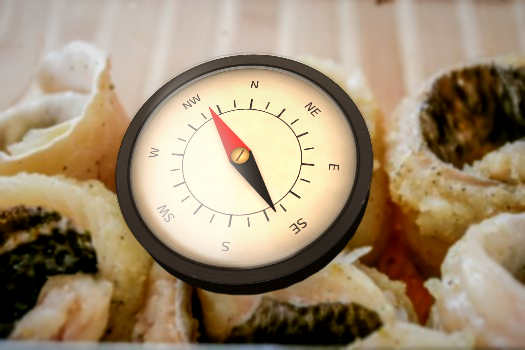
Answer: 322.5°
